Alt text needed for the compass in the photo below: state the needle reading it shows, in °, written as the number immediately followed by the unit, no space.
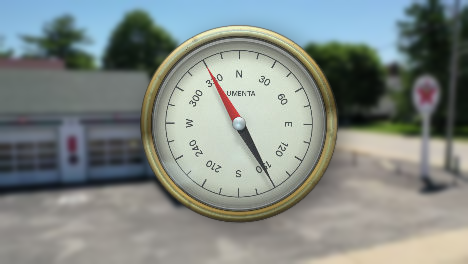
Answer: 330°
